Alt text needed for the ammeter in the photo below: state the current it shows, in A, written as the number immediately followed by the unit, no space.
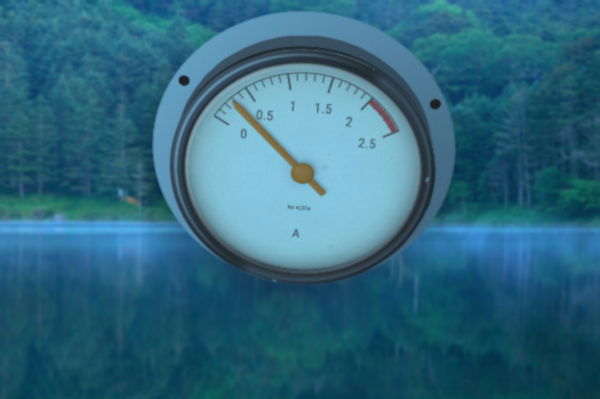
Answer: 0.3A
